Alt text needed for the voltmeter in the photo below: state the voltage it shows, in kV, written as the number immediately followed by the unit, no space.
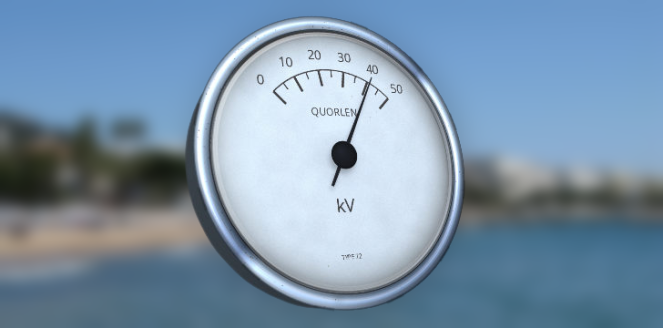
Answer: 40kV
